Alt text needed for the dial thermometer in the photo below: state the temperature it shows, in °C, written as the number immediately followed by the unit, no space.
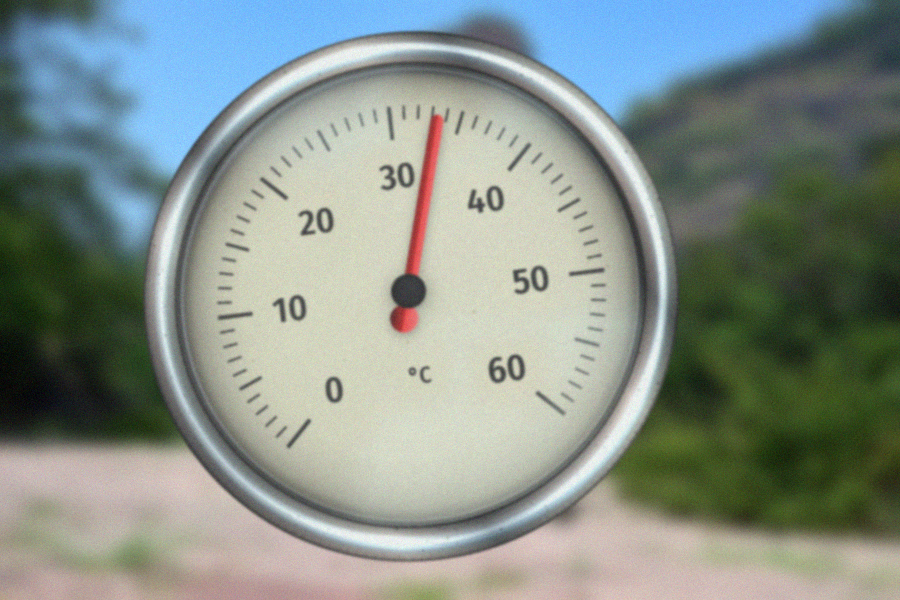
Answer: 33.5°C
